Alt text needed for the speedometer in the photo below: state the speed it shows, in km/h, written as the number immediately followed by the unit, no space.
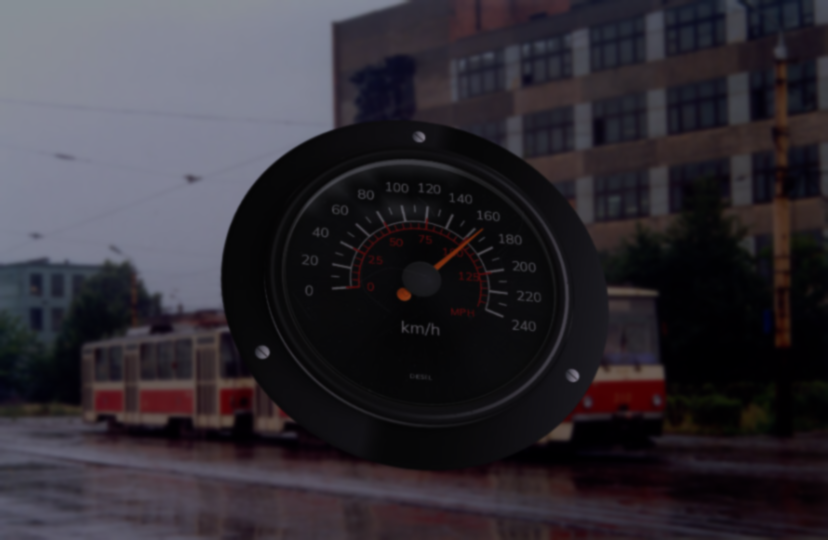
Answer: 165km/h
